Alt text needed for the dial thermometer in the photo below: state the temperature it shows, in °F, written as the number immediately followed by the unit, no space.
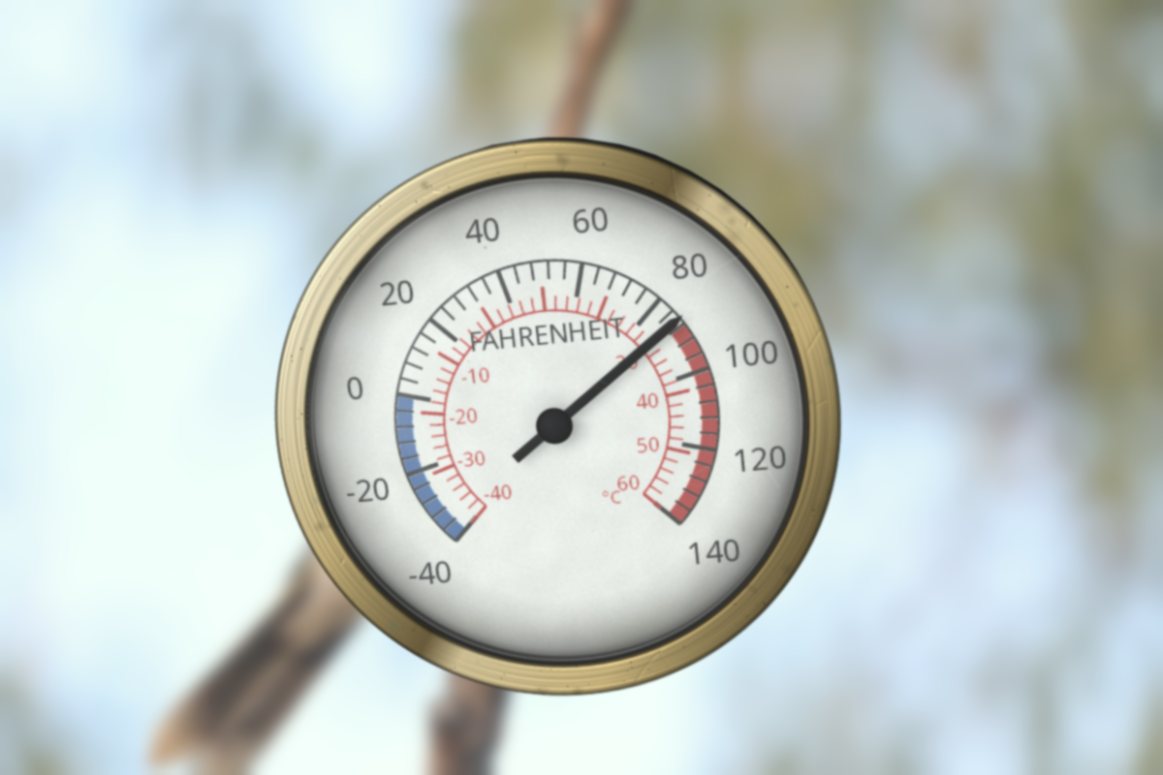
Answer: 86°F
